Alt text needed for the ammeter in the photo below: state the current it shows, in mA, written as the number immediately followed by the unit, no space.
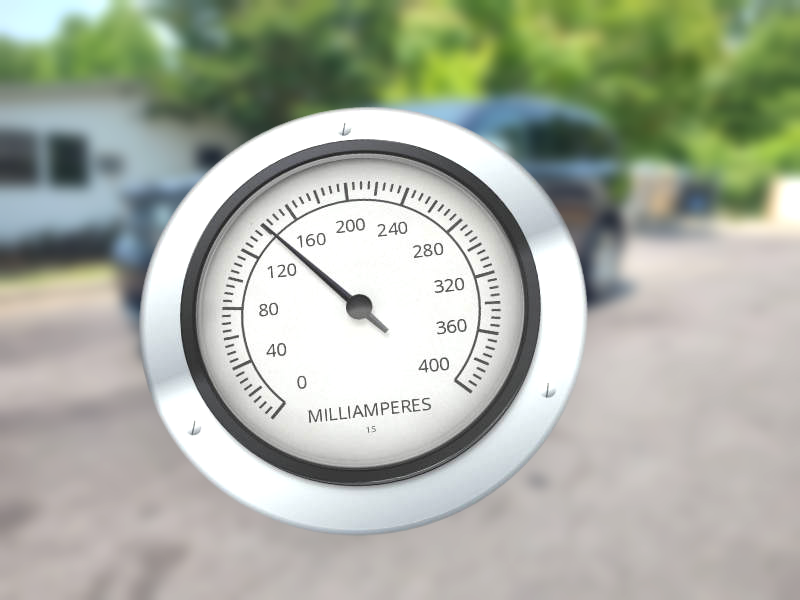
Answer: 140mA
